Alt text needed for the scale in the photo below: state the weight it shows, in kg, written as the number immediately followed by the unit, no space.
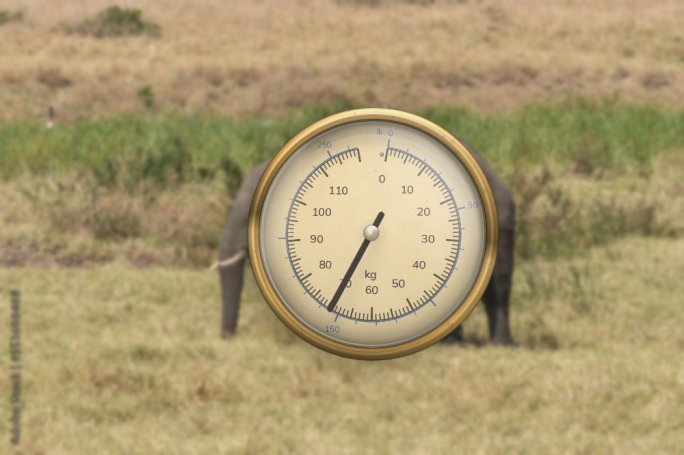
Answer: 70kg
